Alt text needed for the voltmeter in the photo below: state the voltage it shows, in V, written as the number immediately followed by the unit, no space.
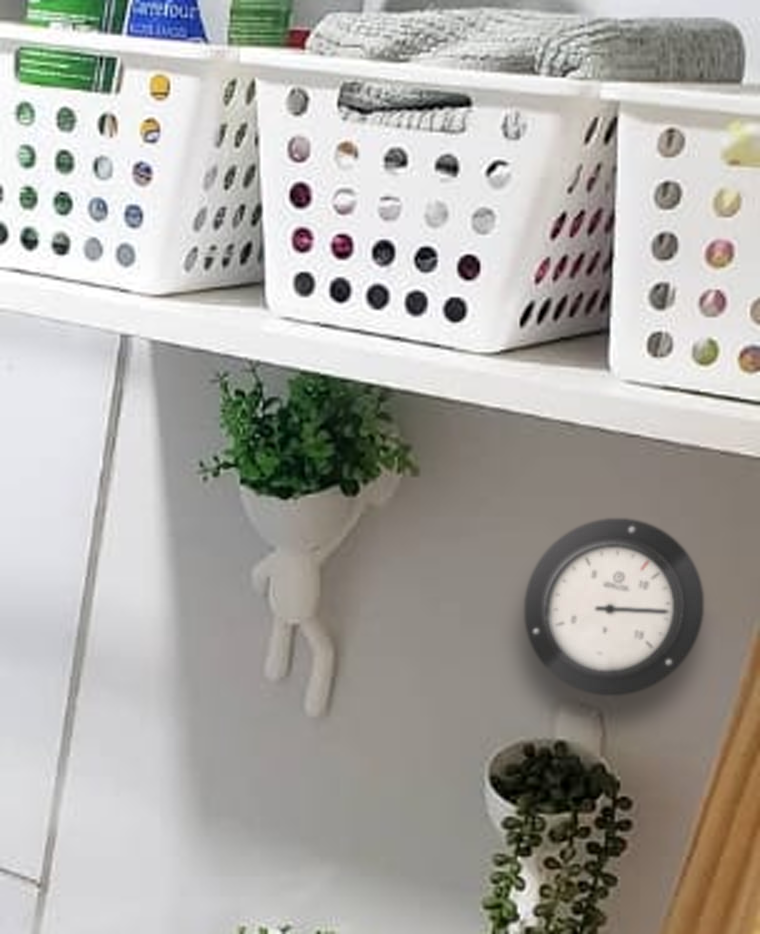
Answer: 12.5V
